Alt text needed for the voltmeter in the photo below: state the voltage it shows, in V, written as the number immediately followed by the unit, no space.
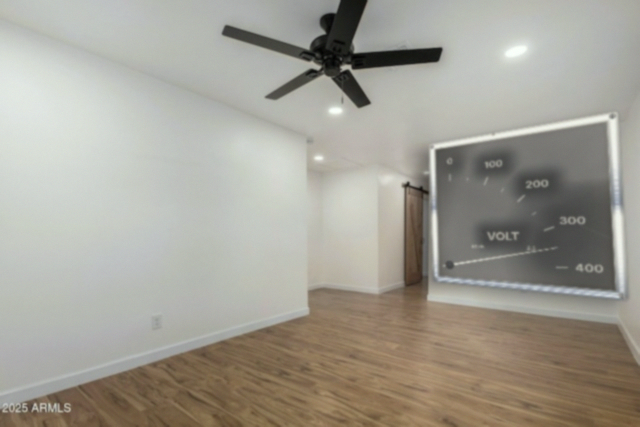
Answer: 350V
